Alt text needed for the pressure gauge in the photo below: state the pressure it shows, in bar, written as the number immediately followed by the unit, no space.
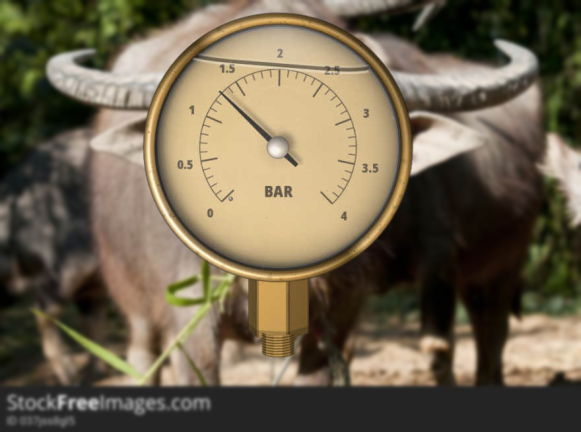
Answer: 1.3bar
